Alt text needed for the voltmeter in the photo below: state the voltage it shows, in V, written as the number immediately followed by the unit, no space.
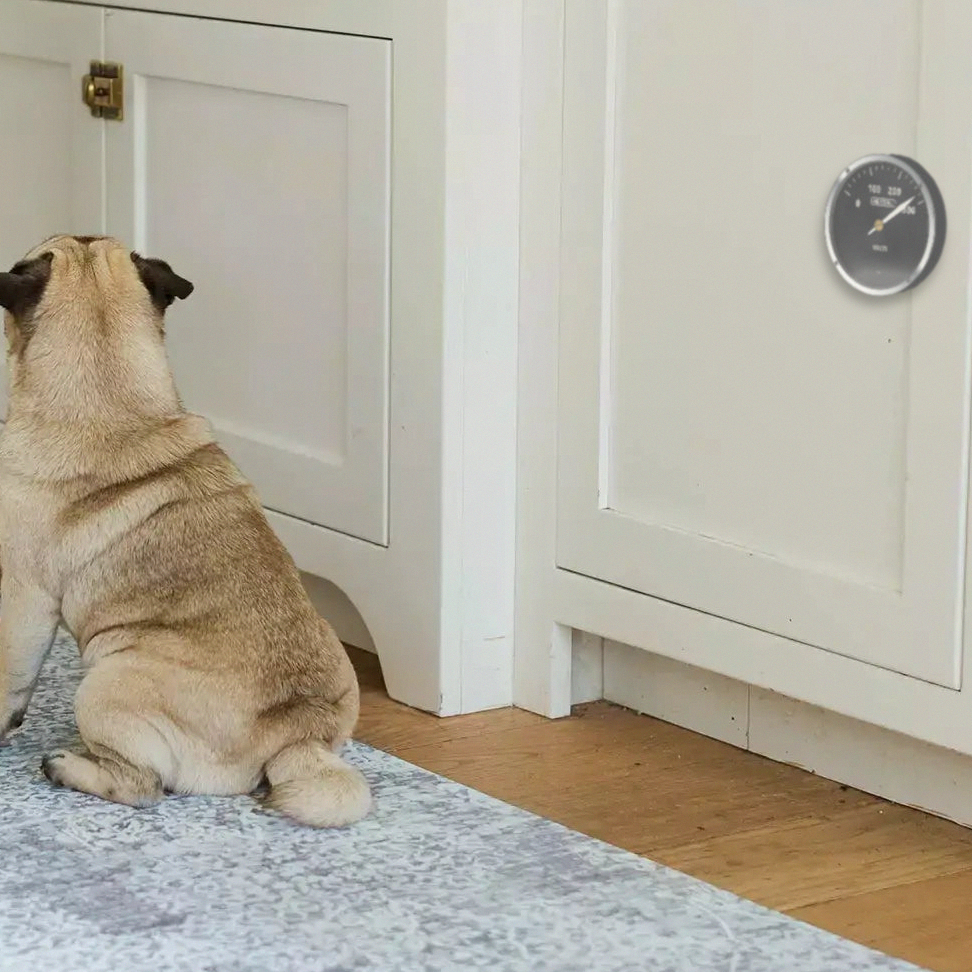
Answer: 280V
